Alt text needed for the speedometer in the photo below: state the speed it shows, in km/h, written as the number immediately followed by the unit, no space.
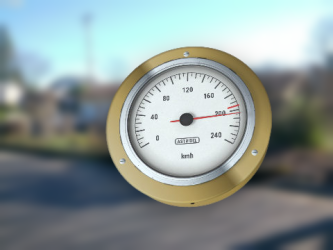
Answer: 205km/h
